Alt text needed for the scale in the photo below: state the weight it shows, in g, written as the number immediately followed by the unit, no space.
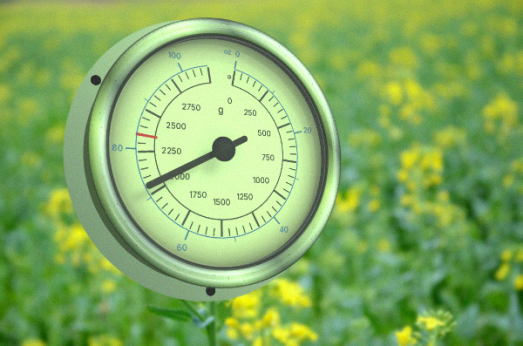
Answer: 2050g
